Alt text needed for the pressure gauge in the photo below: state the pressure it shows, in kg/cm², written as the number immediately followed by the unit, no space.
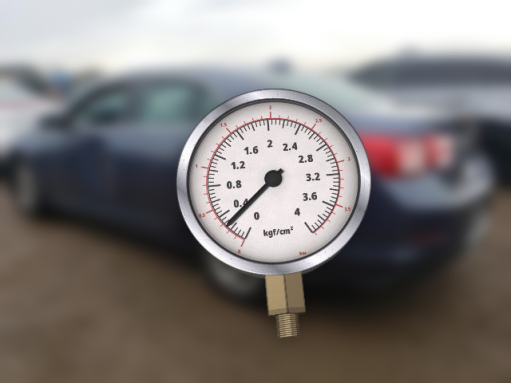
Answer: 0.25kg/cm²
